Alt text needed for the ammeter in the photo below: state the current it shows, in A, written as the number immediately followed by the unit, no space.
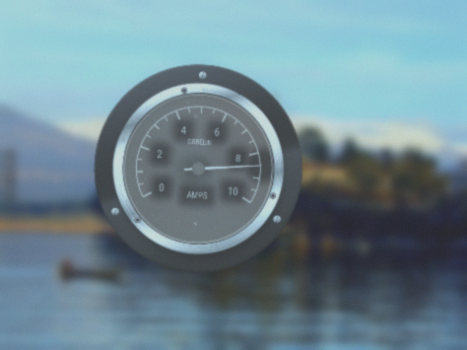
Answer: 8.5A
